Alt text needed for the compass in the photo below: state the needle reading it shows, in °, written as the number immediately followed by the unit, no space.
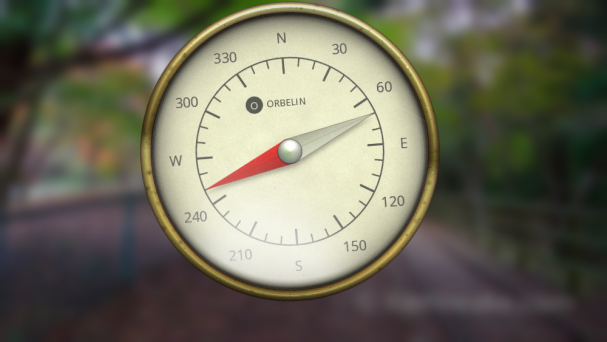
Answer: 250°
